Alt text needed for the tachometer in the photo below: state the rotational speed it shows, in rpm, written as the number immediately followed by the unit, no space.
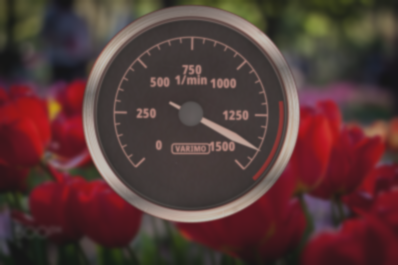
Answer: 1400rpm
